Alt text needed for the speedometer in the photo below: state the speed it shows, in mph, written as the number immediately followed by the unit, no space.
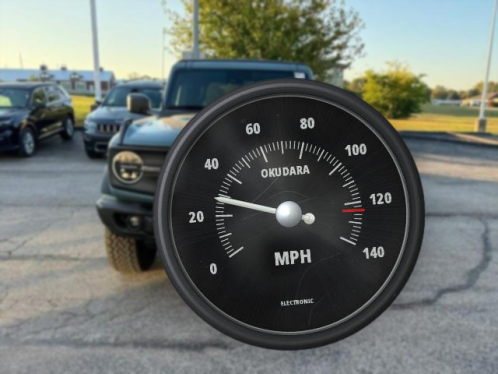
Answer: 28mph
